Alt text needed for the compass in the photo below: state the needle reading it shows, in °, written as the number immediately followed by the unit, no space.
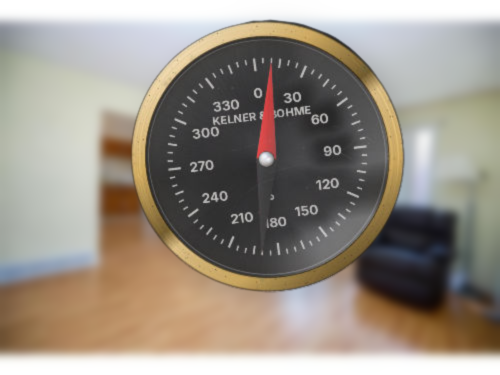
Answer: 10°
